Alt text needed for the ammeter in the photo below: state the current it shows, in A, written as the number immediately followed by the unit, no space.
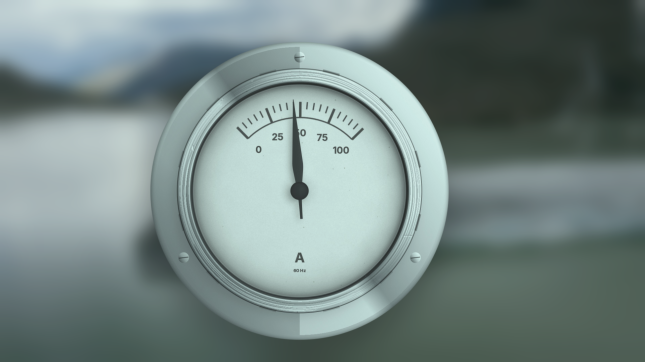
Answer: 45A
